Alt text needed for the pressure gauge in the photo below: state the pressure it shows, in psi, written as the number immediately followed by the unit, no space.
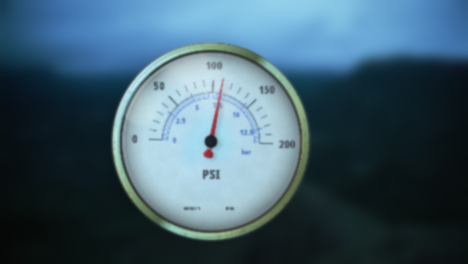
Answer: 110psi
